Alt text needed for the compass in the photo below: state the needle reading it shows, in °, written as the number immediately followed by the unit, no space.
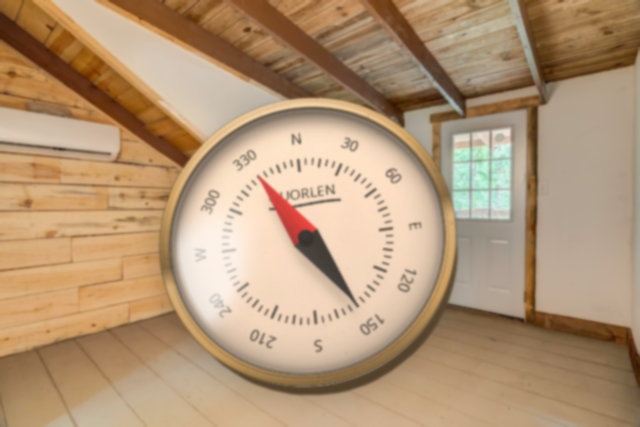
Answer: 330°
